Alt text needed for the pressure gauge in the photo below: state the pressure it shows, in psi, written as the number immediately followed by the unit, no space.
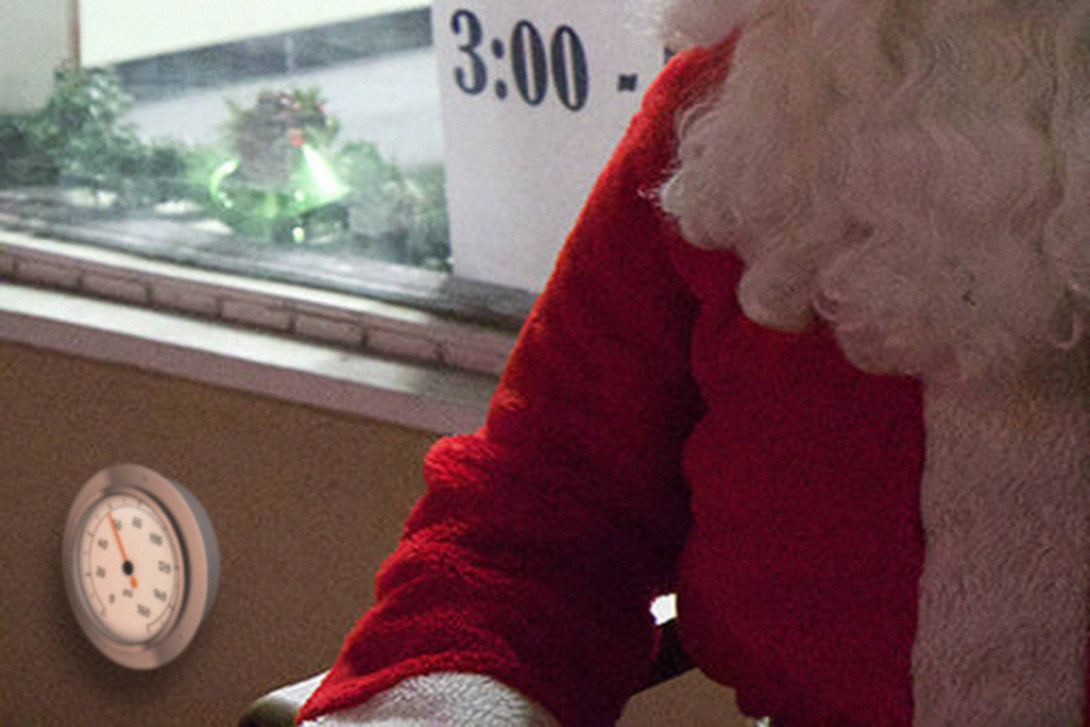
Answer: 60psi
